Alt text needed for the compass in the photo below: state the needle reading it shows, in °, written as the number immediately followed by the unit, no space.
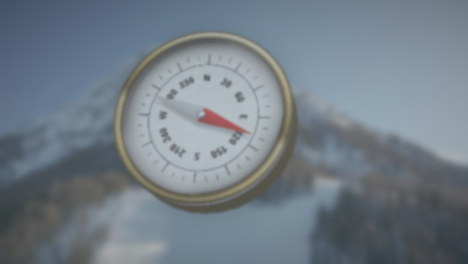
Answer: 110°
